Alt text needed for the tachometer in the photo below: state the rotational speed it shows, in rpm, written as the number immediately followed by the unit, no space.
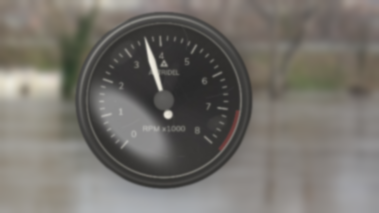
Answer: 3600rpm
